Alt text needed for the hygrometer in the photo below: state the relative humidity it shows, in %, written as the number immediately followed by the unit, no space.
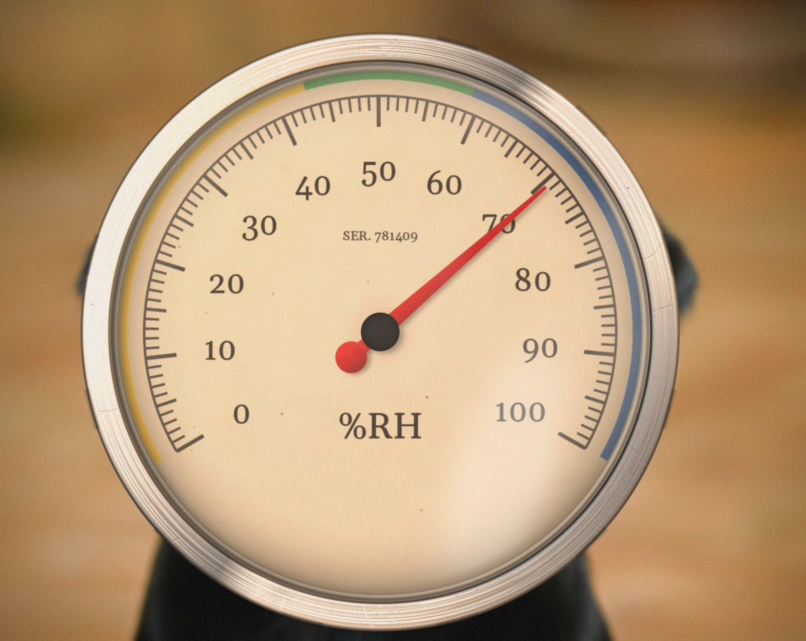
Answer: 70.5%
